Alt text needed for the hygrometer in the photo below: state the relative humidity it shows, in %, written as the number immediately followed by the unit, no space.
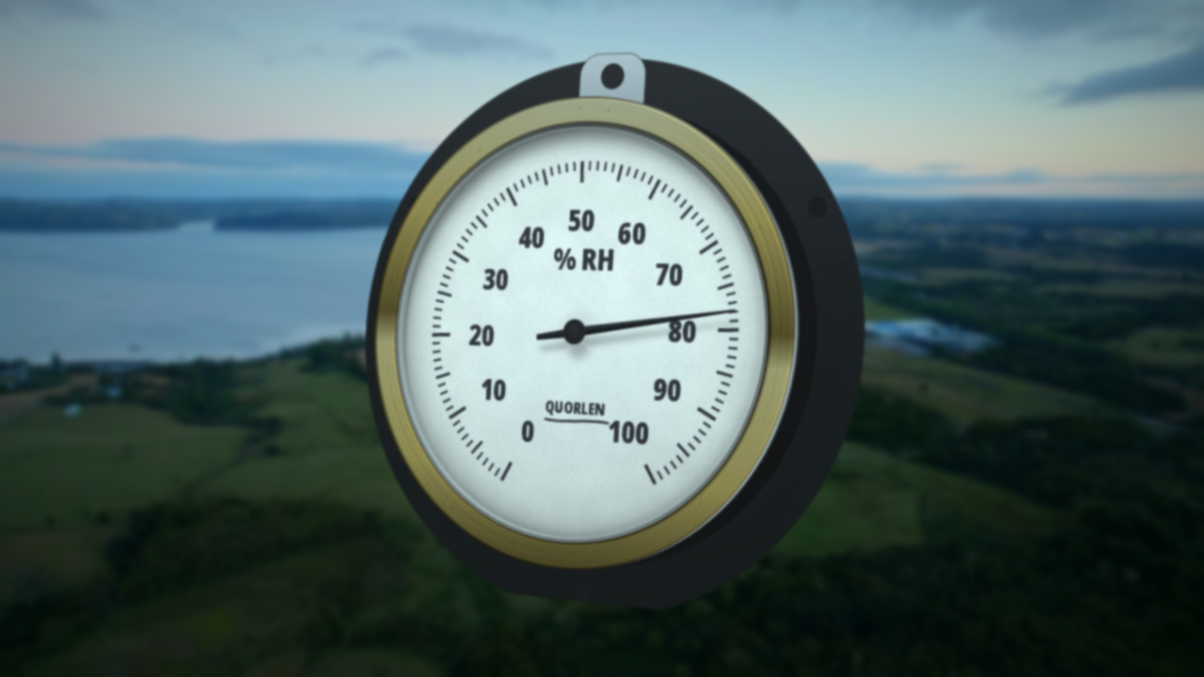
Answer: 78%
